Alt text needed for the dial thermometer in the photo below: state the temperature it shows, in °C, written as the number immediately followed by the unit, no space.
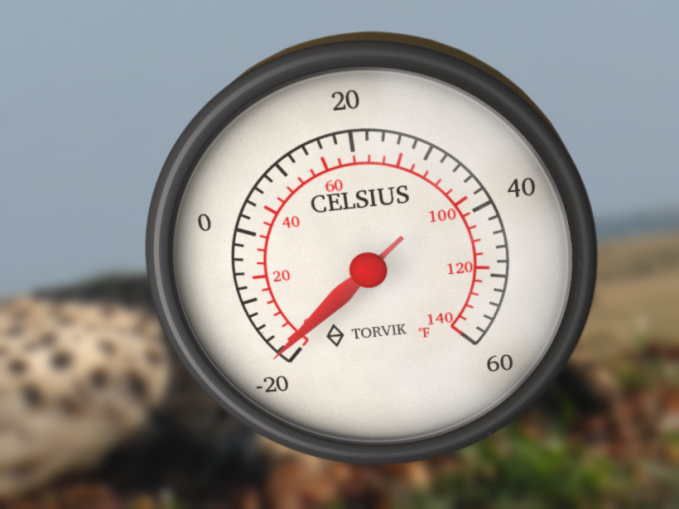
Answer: -18°C
